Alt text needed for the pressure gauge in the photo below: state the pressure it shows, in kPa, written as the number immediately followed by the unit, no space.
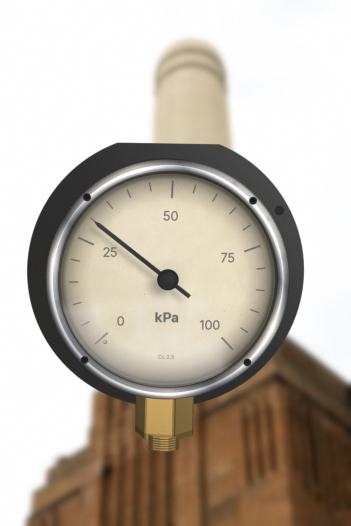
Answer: 30kPa
